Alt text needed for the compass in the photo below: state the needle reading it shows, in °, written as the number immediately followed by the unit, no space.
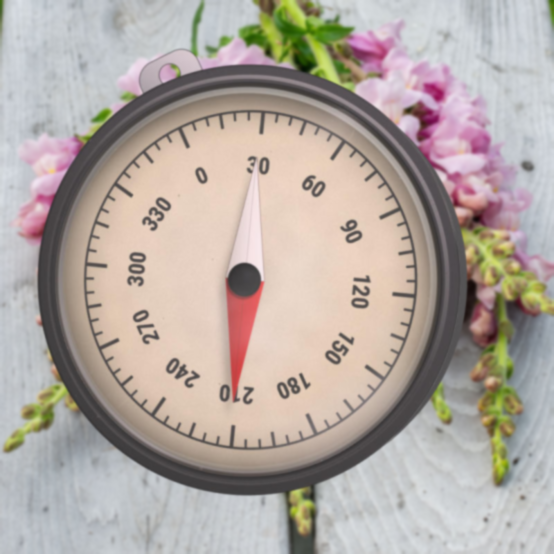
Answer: 210°
